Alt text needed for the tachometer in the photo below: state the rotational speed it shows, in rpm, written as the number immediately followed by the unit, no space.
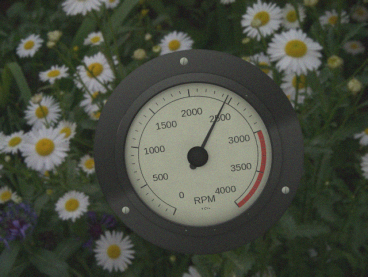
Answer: 2450rpm
